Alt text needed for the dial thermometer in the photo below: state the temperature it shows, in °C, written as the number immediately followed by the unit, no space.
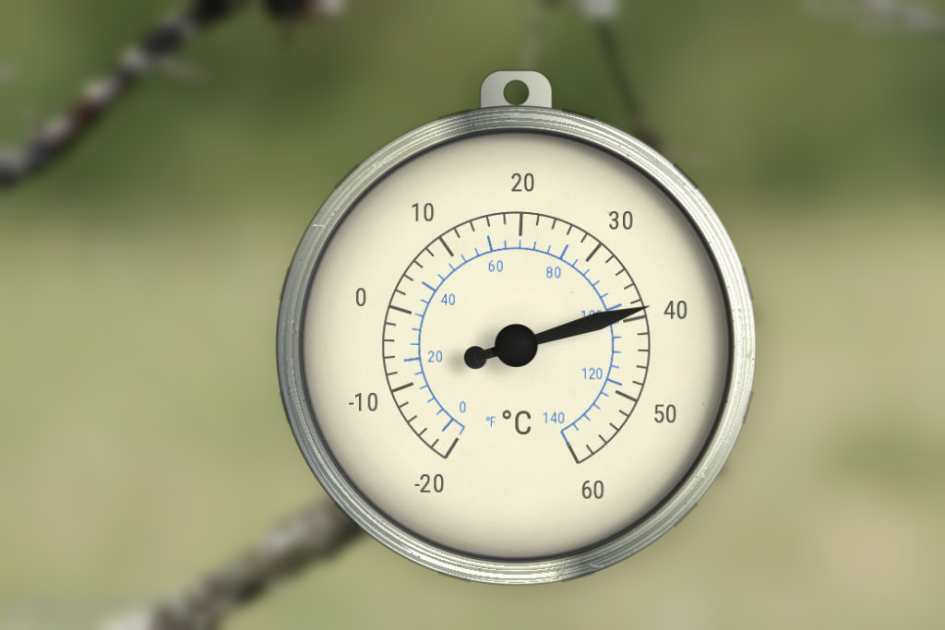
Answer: 39°C
